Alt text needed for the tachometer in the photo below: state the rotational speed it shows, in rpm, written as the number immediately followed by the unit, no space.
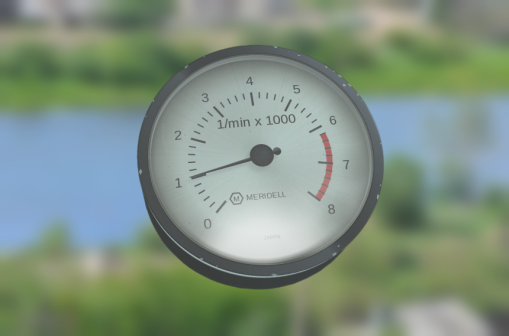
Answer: 1000rpm
